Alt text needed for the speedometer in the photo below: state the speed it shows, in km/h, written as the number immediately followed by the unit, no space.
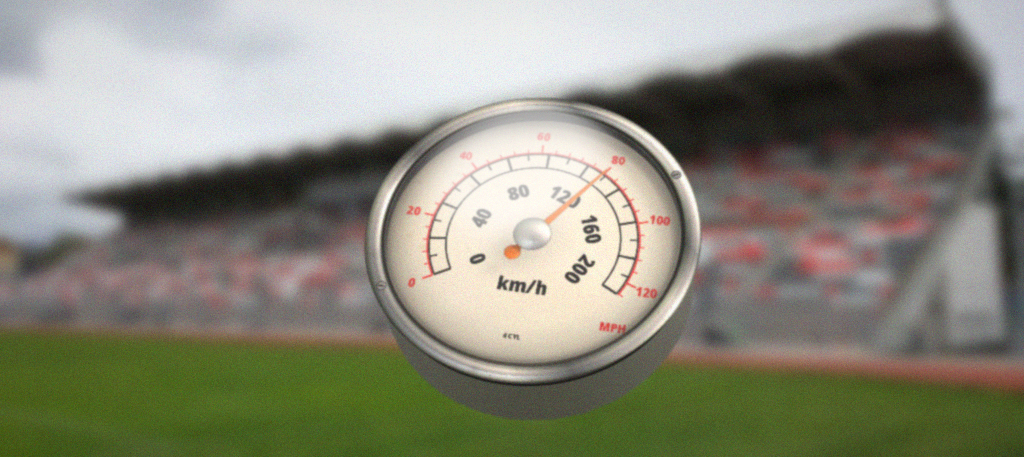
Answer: 130km/h
